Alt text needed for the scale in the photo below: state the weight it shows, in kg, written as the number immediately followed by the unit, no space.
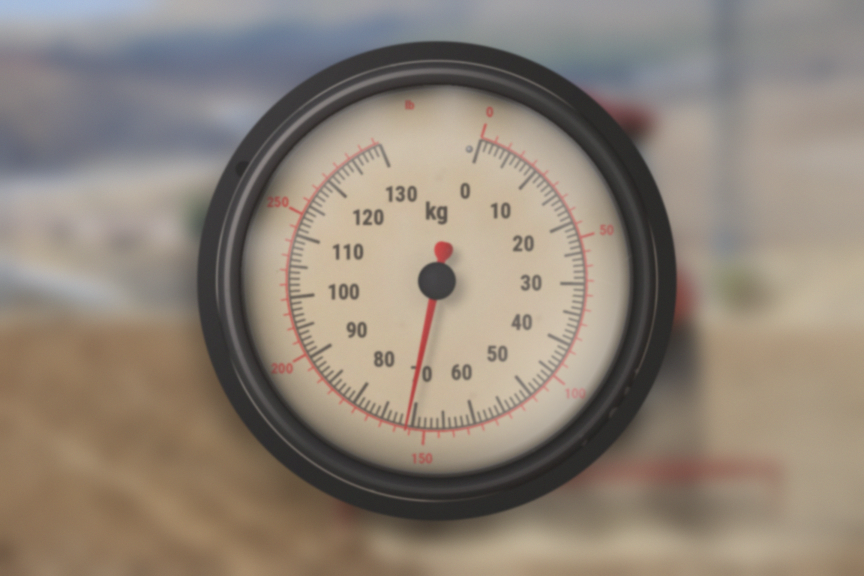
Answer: 71kg
